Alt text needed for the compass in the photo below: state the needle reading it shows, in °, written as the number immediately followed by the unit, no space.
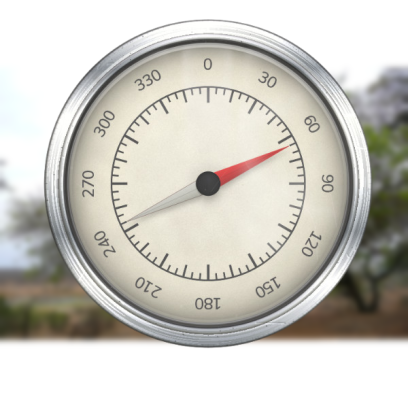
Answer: 65°
